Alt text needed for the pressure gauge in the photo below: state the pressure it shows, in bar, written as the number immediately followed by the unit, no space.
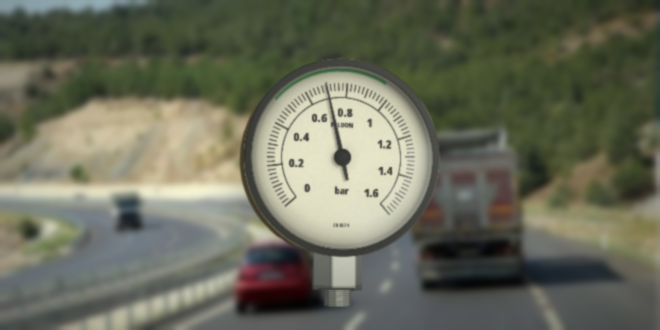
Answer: 0.7bar
